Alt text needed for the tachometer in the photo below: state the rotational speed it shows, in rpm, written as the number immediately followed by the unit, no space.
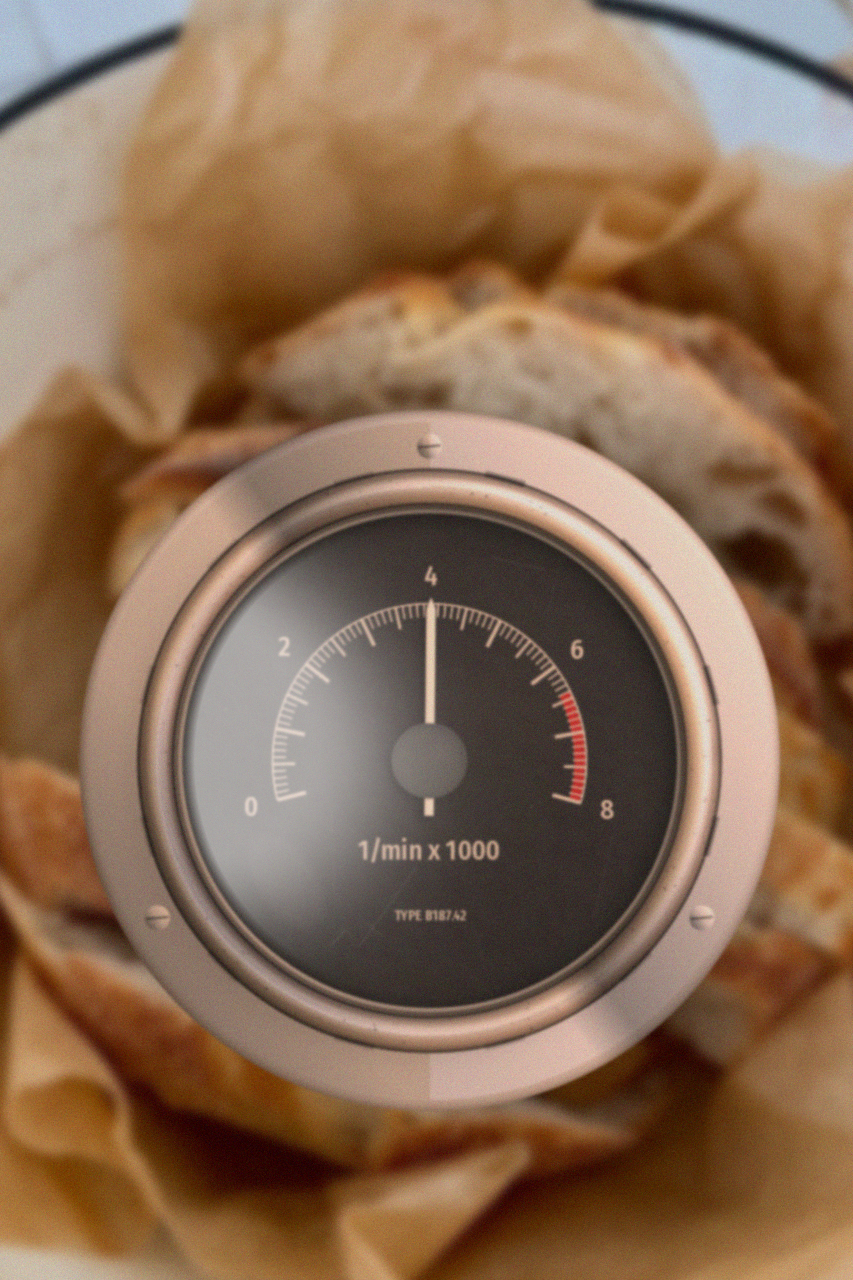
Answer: 4000rpm
